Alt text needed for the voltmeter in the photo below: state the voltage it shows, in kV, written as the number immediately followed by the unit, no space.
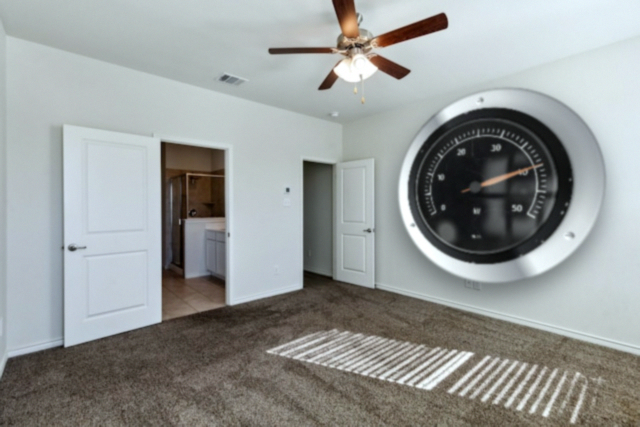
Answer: 40kV
